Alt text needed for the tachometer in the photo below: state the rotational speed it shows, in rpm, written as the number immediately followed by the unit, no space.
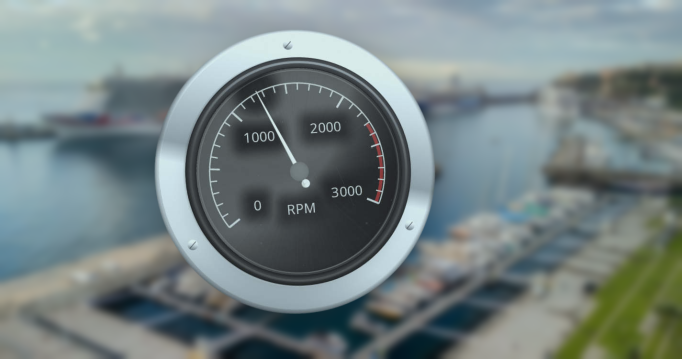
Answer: 1250rpm
